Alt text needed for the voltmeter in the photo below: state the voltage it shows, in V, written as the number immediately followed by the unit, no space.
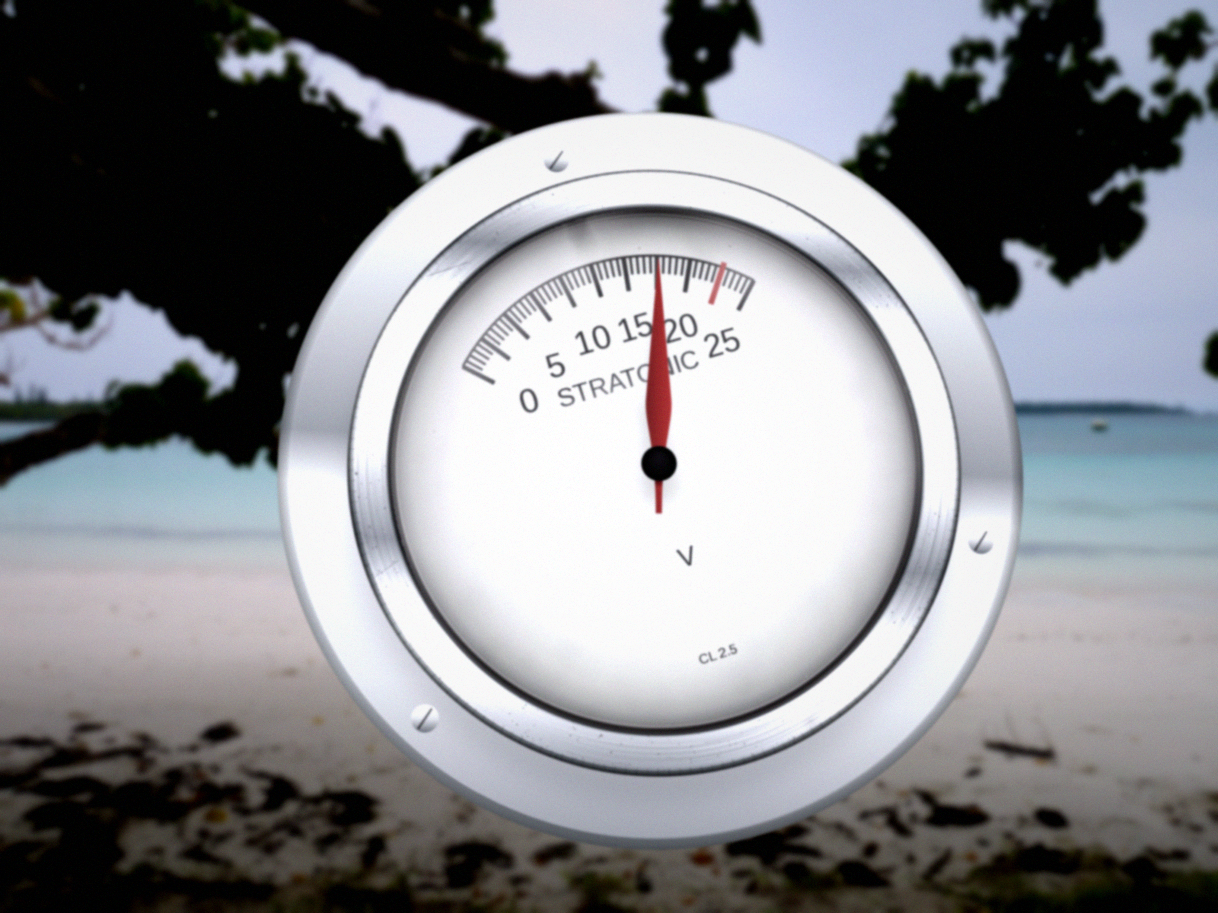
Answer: 17.5V
